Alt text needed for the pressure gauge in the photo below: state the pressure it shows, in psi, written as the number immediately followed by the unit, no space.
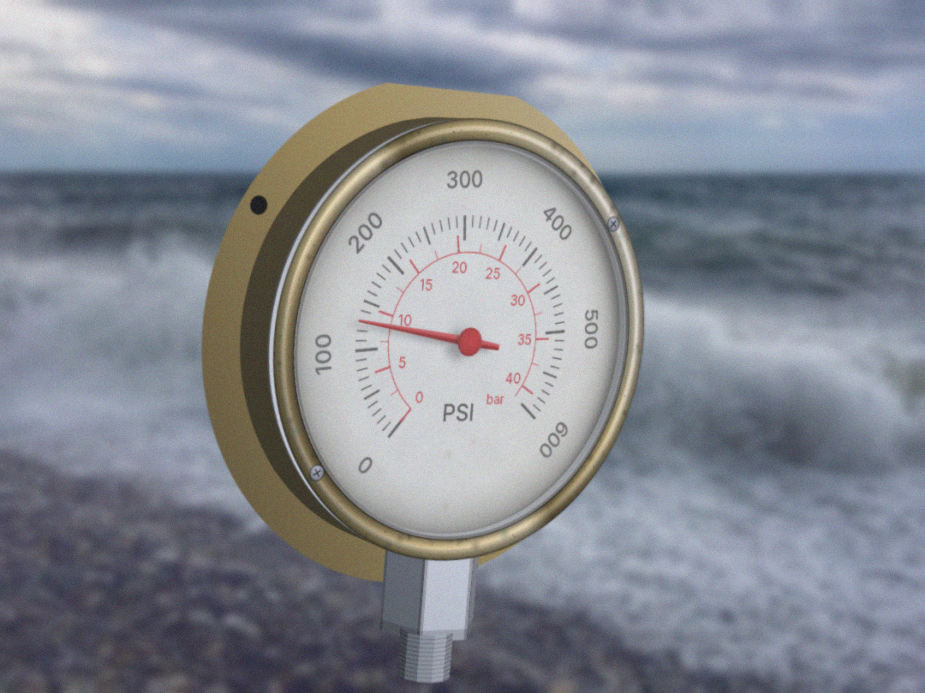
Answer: 130psi
